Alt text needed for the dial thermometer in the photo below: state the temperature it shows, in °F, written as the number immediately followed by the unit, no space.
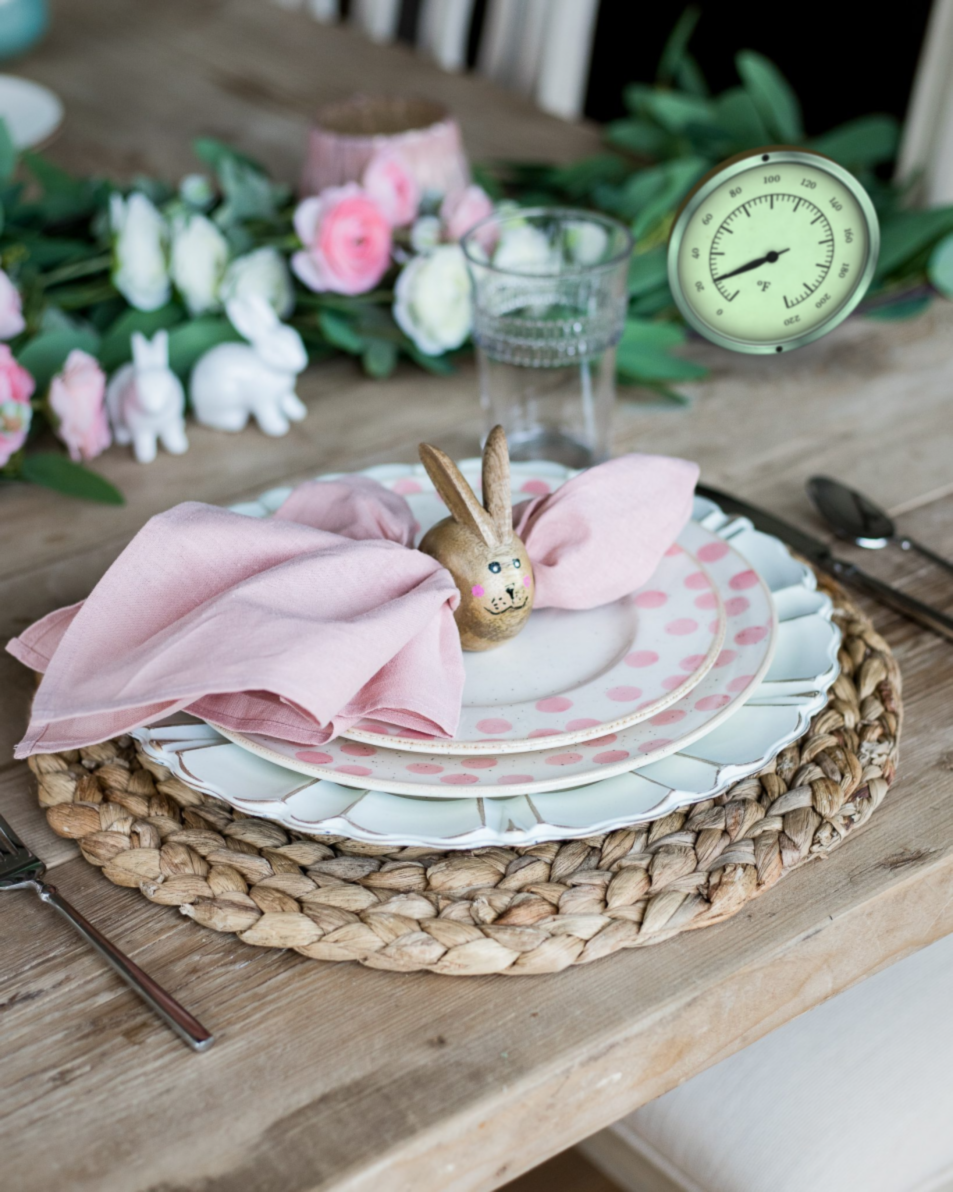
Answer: 20°F
